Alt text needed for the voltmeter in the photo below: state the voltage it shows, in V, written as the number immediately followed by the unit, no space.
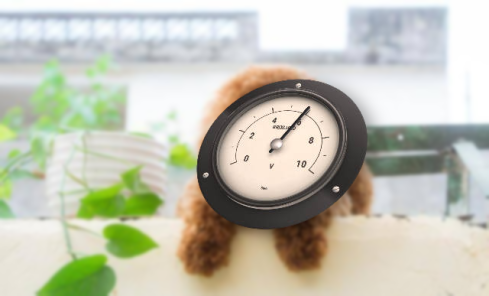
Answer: 6V
